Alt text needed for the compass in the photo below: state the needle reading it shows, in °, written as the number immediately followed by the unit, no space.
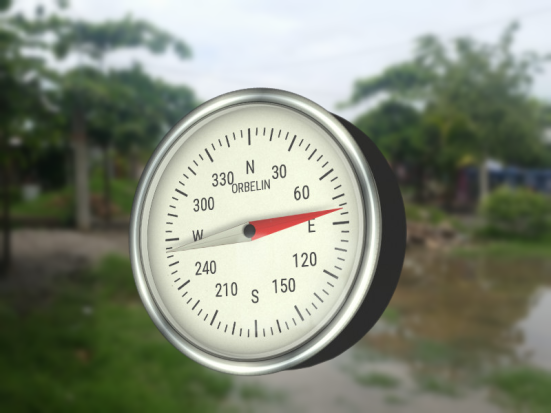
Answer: 82.5°
